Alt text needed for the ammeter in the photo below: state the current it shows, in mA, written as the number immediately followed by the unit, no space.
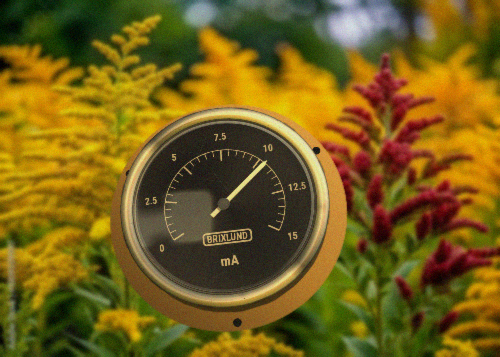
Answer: 10.5mA
